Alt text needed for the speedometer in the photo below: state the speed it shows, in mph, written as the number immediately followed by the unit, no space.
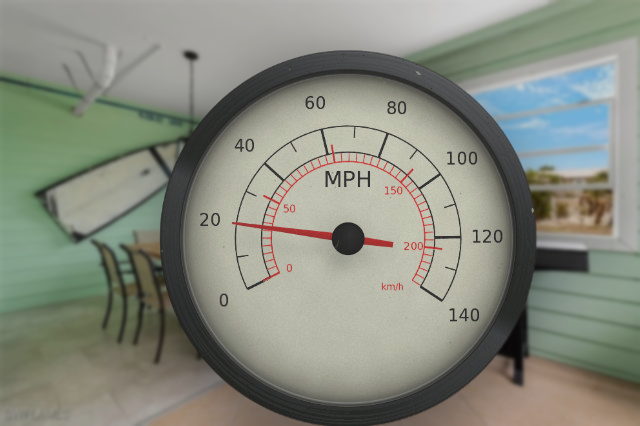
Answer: 20mph
